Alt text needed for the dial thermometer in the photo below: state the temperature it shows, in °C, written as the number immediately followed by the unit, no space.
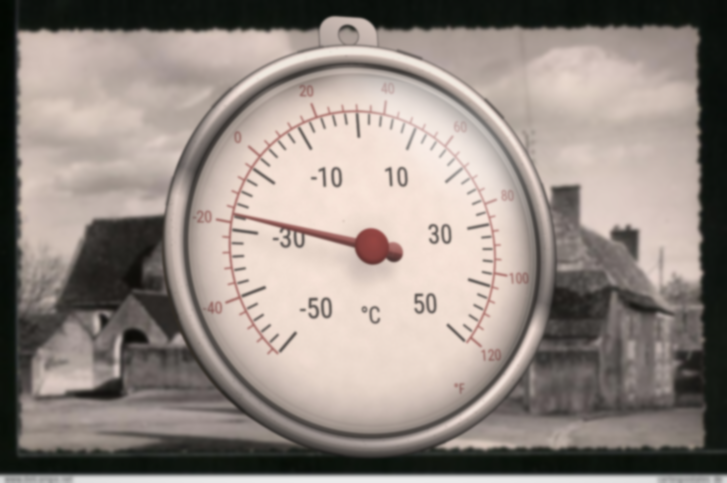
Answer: -28°C
